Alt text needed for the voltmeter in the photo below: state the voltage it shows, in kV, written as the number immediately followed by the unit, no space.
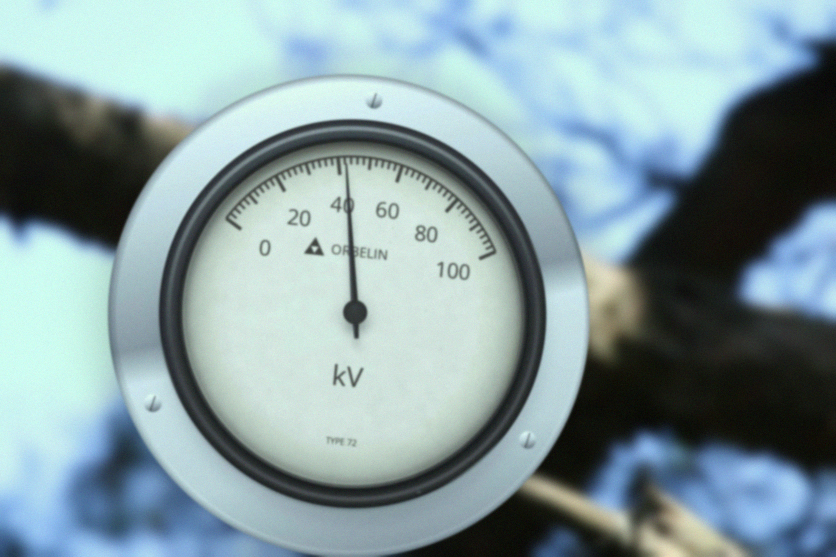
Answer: 42kV
